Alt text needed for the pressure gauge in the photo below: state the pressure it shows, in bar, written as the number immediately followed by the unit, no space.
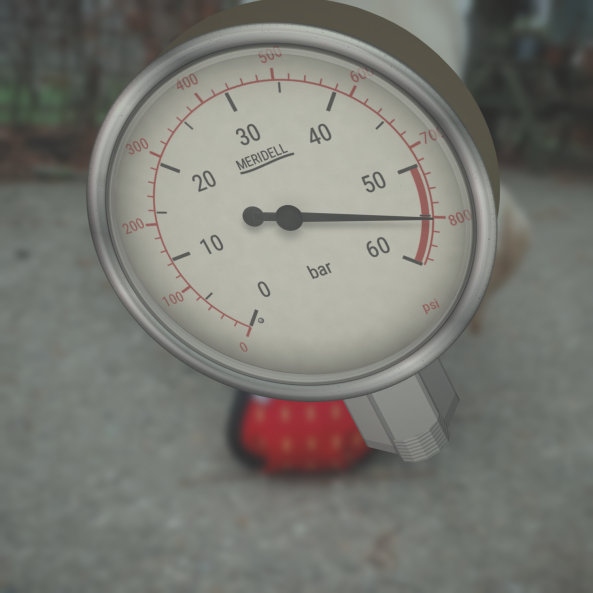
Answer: 55bar
